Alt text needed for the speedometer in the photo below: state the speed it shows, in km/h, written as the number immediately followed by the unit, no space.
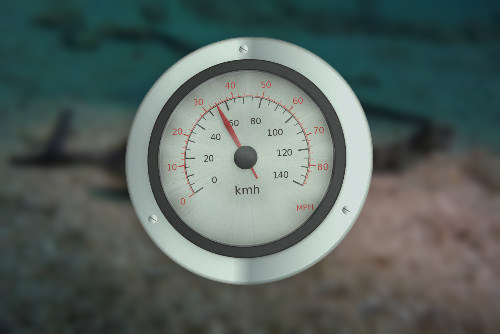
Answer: 55km/h
